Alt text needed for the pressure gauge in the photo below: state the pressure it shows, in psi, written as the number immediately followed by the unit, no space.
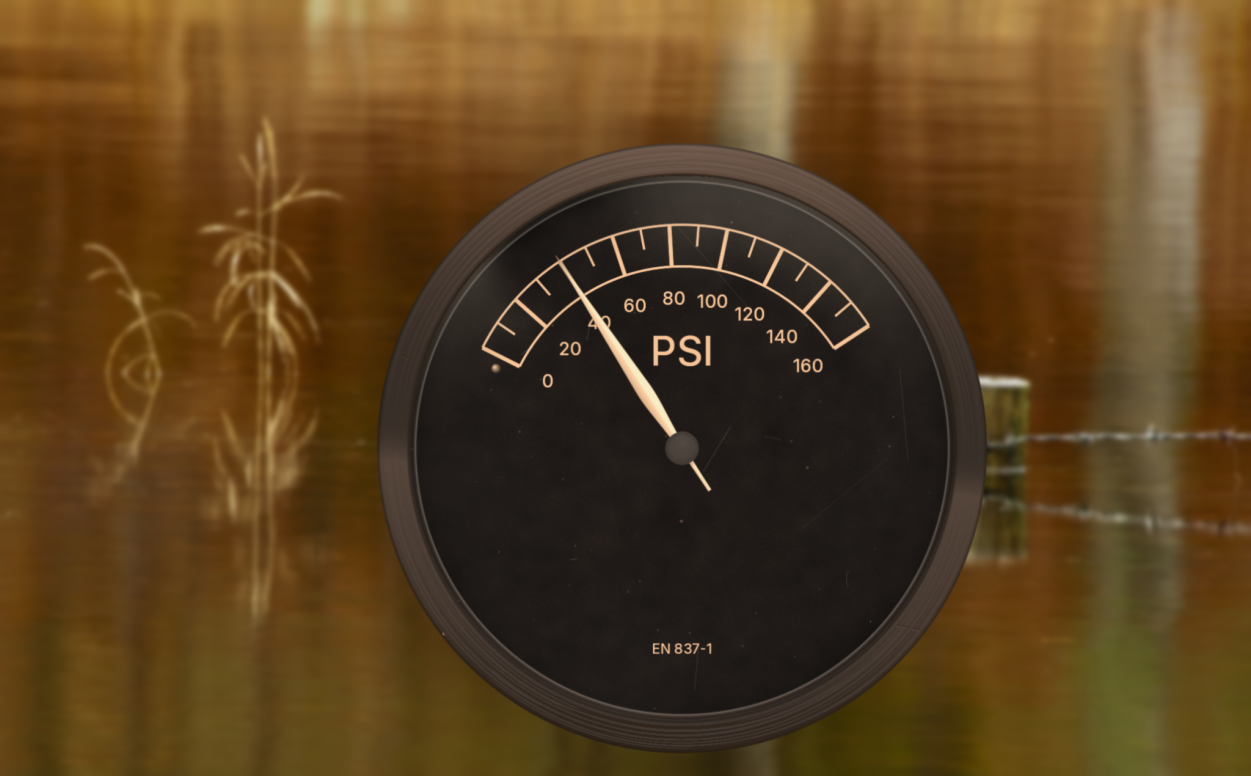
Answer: 40psi
